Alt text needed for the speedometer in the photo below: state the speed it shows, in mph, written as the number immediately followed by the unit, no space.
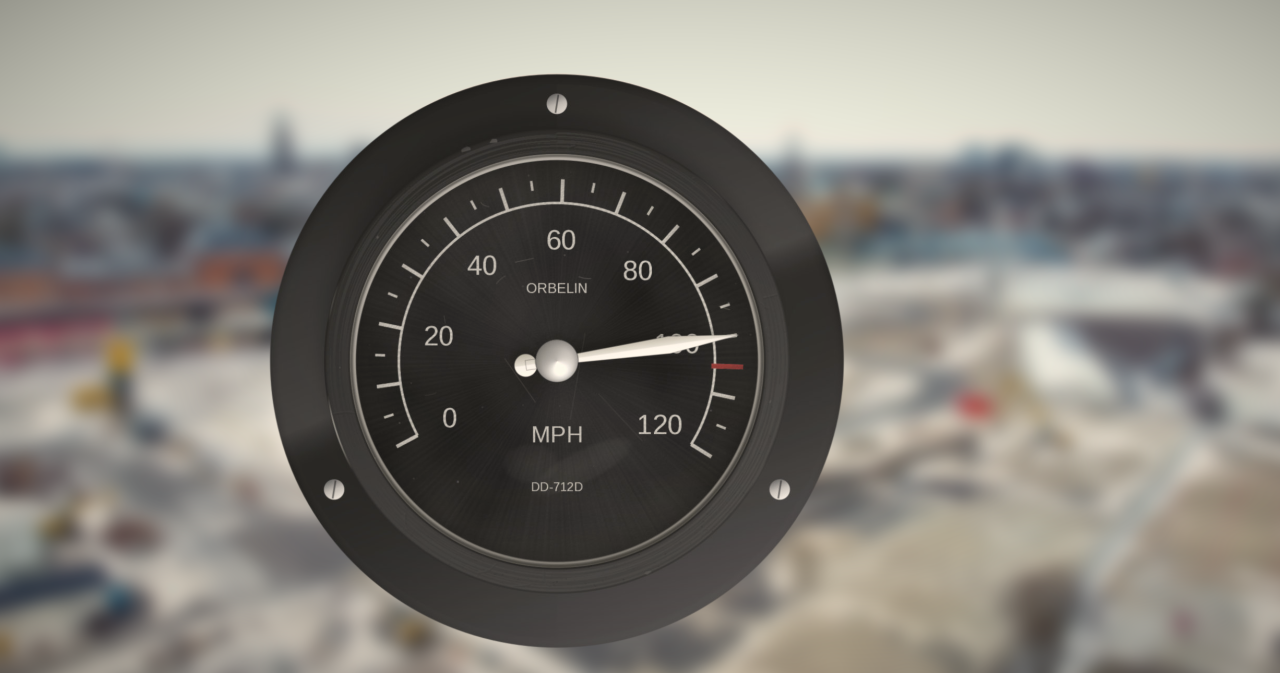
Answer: 100mph
